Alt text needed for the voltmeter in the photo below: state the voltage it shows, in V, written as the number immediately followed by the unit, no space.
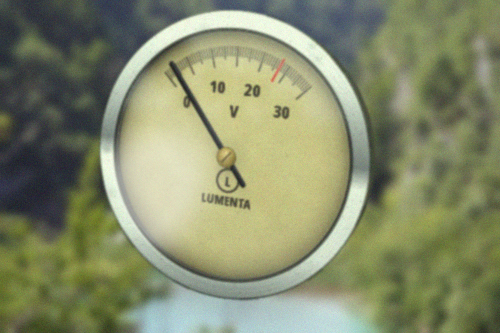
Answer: 2.5V
